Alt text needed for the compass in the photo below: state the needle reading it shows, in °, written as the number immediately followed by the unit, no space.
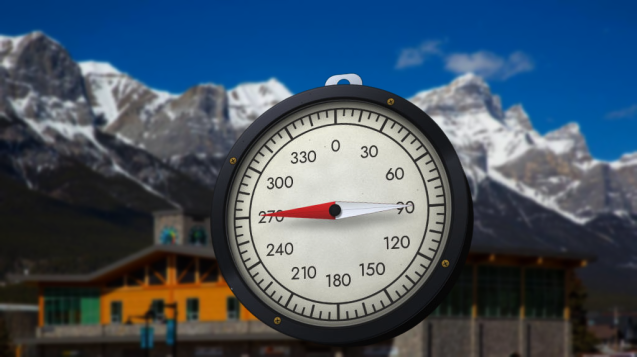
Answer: 270°
